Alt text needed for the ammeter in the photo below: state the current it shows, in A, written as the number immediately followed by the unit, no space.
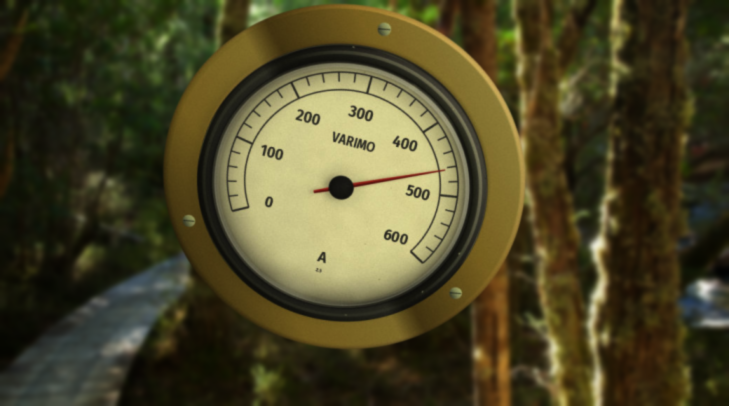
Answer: 460A
